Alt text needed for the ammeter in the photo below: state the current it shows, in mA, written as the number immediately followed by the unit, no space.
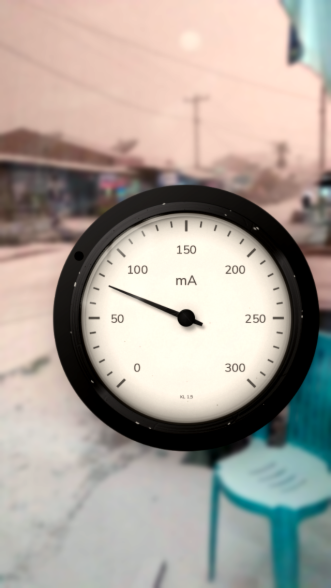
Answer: 75mA
